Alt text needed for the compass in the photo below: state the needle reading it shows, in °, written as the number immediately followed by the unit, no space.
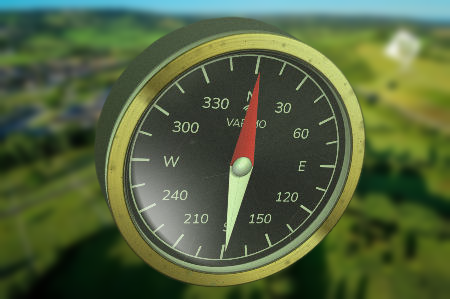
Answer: 0°
